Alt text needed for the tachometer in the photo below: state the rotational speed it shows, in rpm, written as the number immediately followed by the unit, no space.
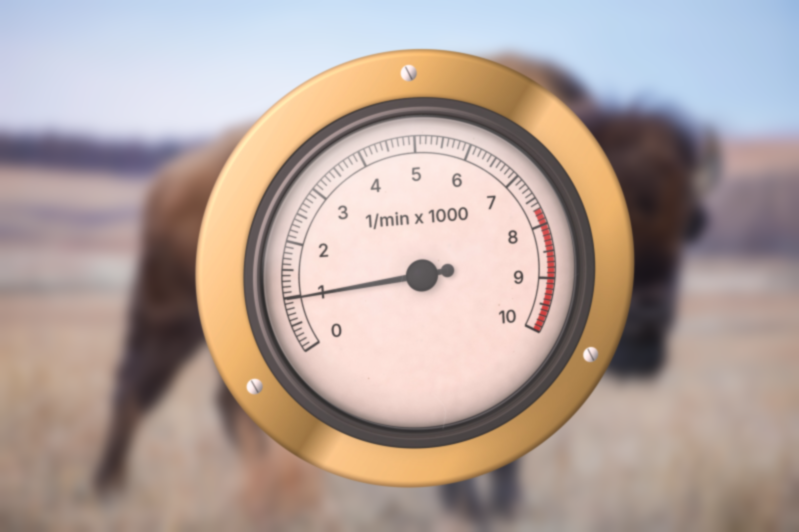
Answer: 1000rpm
